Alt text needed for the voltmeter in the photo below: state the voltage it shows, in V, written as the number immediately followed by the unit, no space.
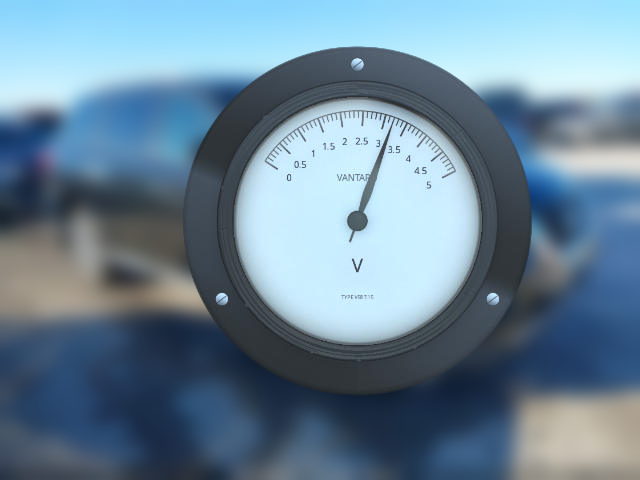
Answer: 3.2V
